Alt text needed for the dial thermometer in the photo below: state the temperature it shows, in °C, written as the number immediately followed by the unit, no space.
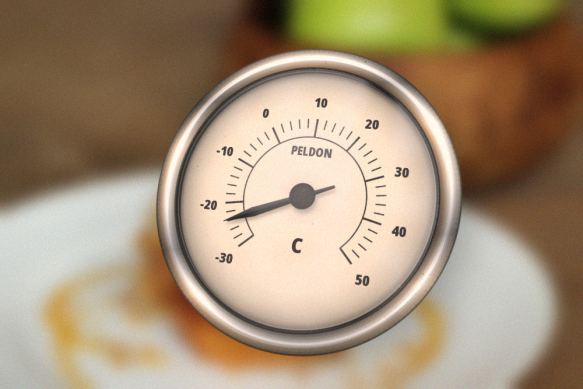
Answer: -24°C
